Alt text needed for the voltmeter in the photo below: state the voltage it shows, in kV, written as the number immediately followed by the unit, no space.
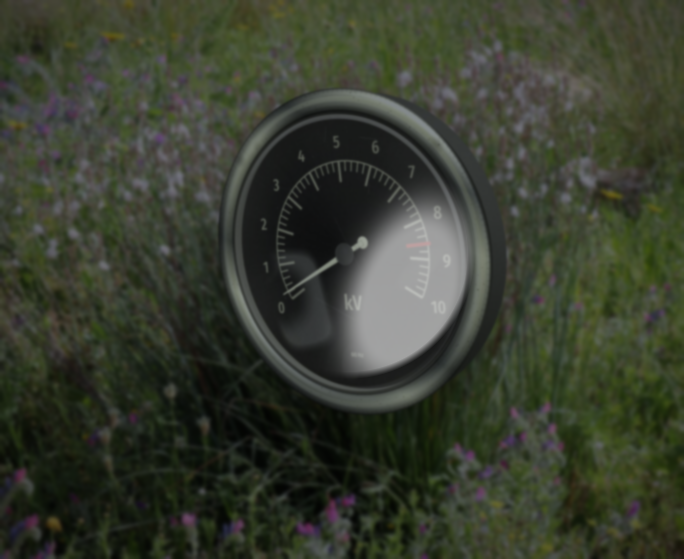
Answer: 0.2kV
